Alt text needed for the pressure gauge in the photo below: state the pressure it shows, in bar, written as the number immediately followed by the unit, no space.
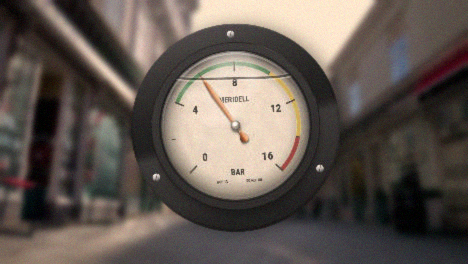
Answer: 6bar
